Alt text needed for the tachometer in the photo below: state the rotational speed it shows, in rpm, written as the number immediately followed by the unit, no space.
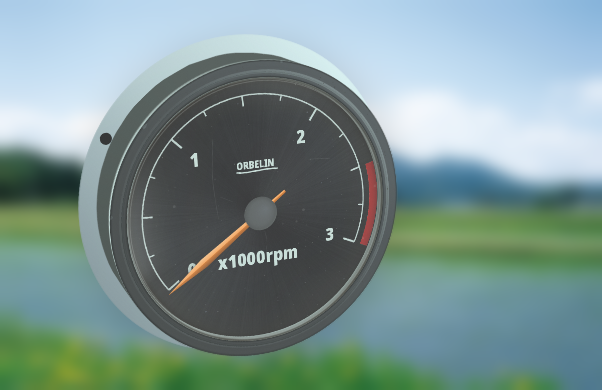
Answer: 0rpm
